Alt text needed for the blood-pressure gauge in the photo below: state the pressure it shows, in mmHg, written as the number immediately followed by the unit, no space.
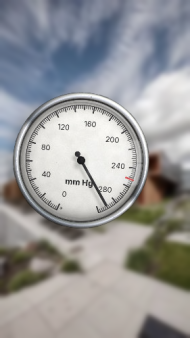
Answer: 290mmHg
